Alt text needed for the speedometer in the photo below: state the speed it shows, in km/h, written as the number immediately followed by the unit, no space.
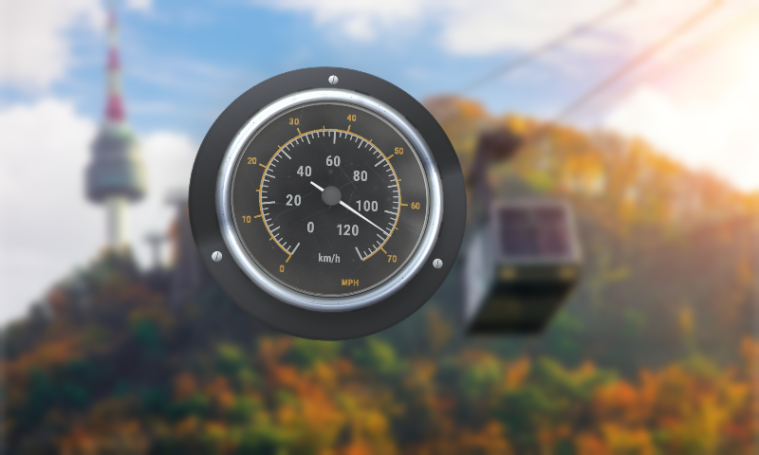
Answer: 108km/h
